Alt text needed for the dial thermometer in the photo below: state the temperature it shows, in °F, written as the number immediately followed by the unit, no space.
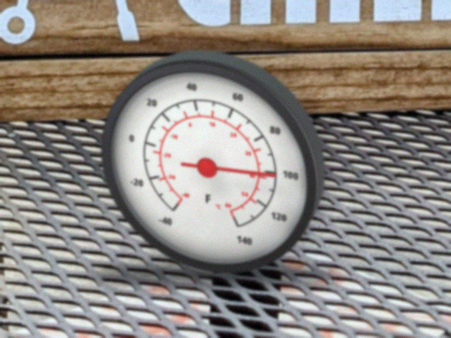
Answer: 100°F
